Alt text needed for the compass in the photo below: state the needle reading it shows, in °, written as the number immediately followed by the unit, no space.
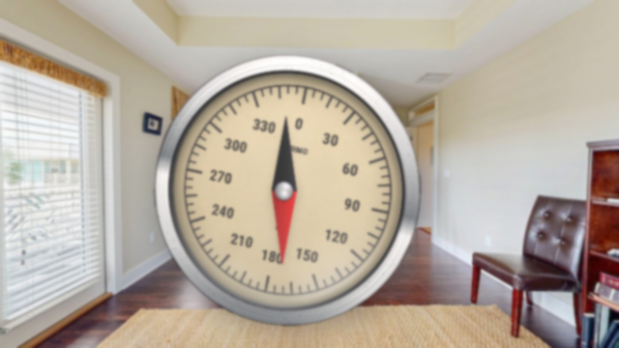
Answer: 170°
